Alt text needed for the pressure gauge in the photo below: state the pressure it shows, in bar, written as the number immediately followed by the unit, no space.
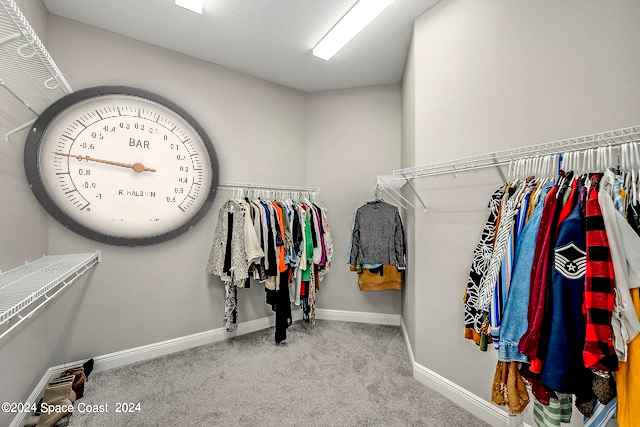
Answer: -0.7bar
